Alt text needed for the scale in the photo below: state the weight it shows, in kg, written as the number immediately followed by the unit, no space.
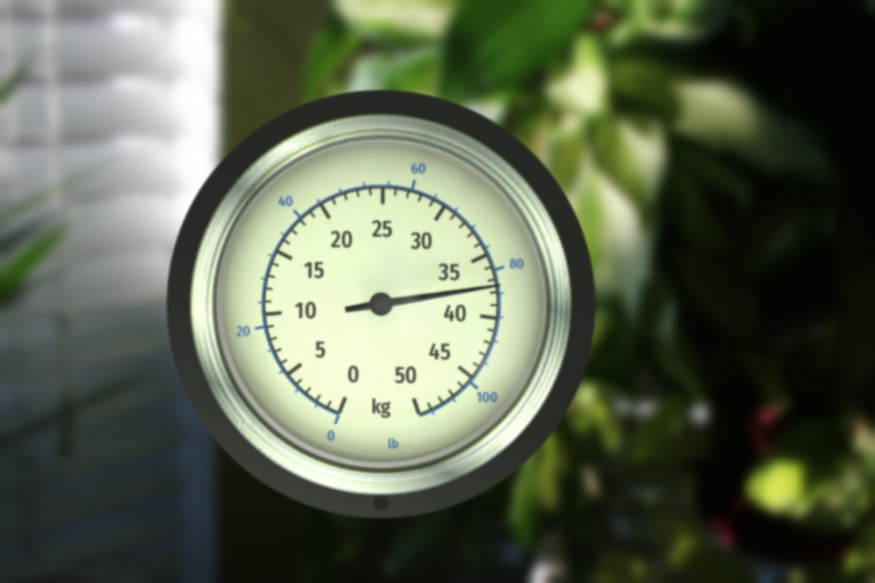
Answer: 37.5kg
